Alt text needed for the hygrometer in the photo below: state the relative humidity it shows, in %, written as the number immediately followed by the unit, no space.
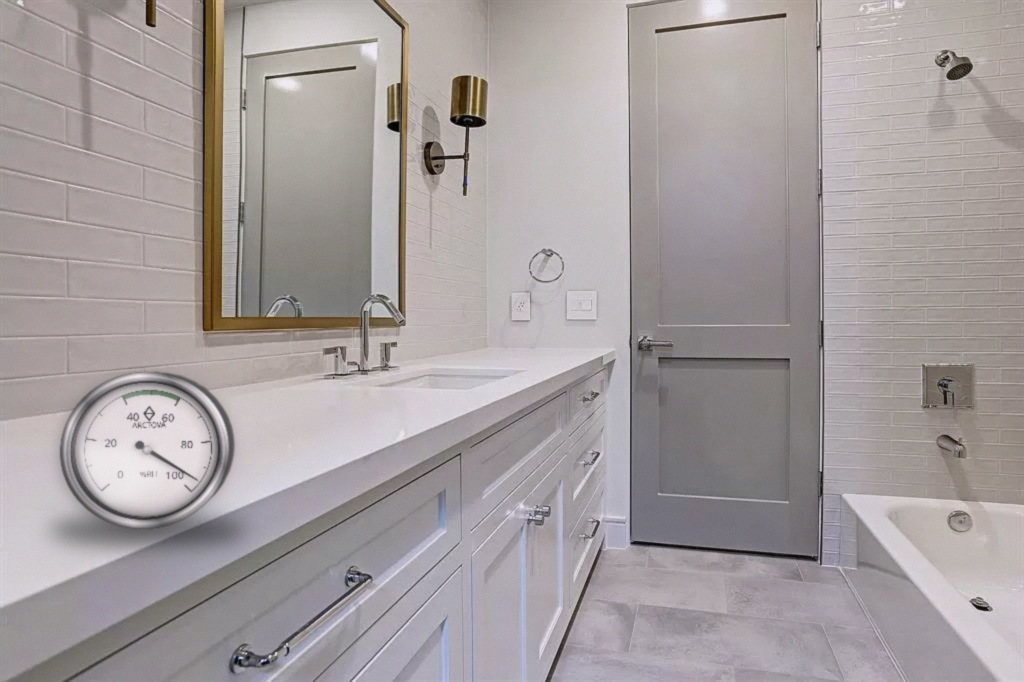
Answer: 95%
